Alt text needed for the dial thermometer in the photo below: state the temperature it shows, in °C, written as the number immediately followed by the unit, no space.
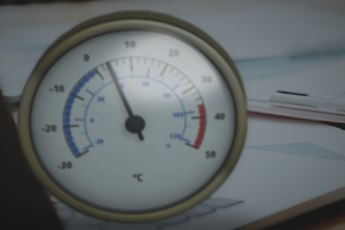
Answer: 4°C
